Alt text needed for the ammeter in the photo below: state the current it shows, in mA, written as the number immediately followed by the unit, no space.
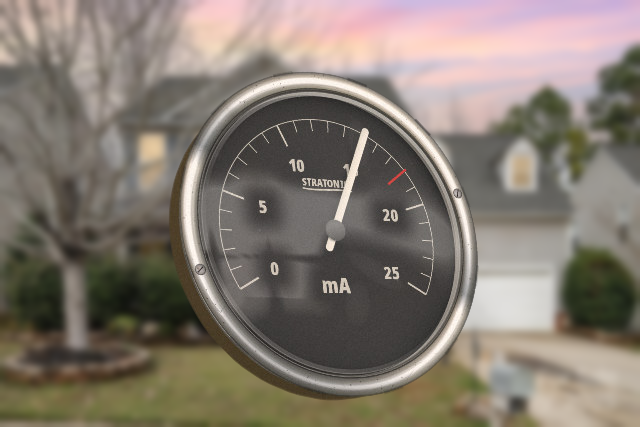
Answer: 15mA
